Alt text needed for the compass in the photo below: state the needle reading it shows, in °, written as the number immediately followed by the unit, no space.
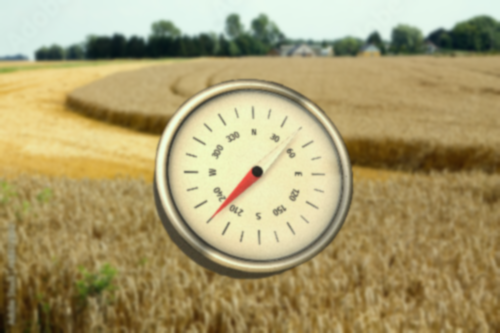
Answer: 225°
